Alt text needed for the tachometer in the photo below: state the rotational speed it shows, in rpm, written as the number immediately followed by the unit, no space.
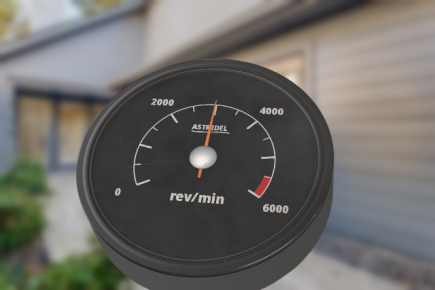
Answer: 3000rpm
